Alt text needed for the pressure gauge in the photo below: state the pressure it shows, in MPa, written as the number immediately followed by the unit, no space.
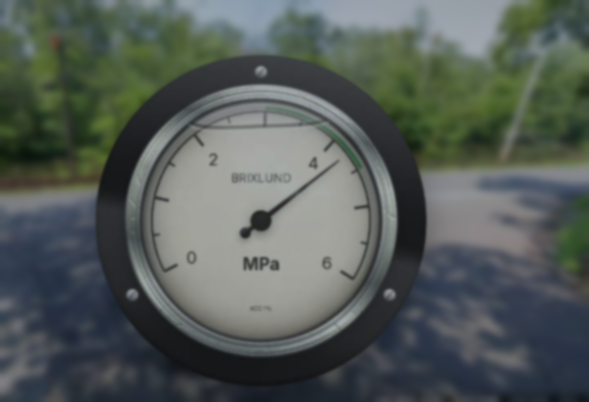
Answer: 4.25MPa
